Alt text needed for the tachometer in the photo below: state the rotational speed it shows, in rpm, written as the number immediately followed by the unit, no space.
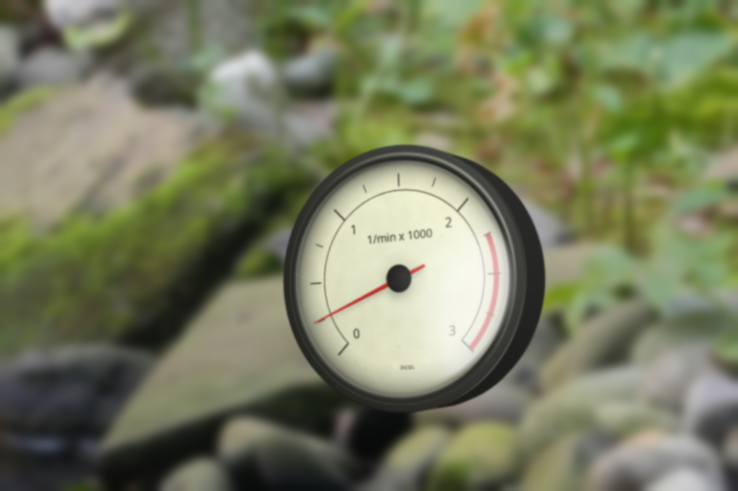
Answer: 250rpm
